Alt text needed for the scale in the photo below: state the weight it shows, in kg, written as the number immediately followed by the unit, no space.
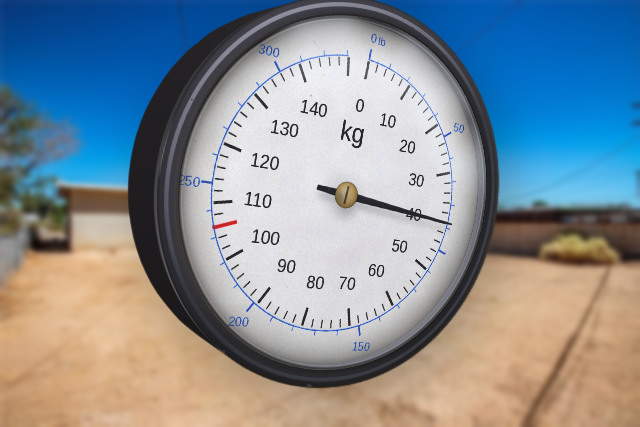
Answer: 40kg
